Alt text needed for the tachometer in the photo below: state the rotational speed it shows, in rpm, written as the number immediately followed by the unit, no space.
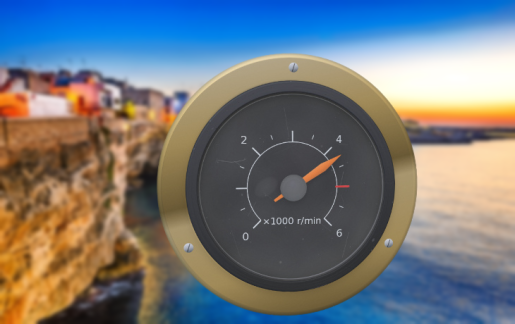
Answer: 4250rpm
